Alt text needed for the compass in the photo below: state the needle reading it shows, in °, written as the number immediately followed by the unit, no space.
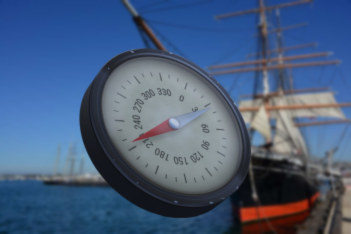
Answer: 215°
